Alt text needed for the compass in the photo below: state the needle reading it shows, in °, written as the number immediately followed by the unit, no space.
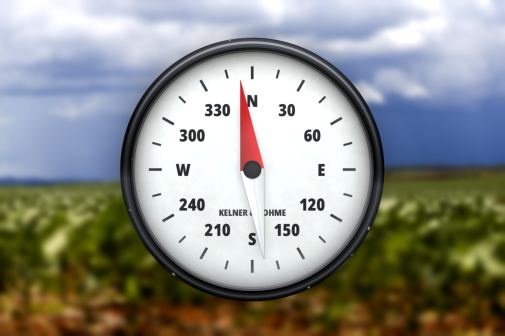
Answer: 352.5°
